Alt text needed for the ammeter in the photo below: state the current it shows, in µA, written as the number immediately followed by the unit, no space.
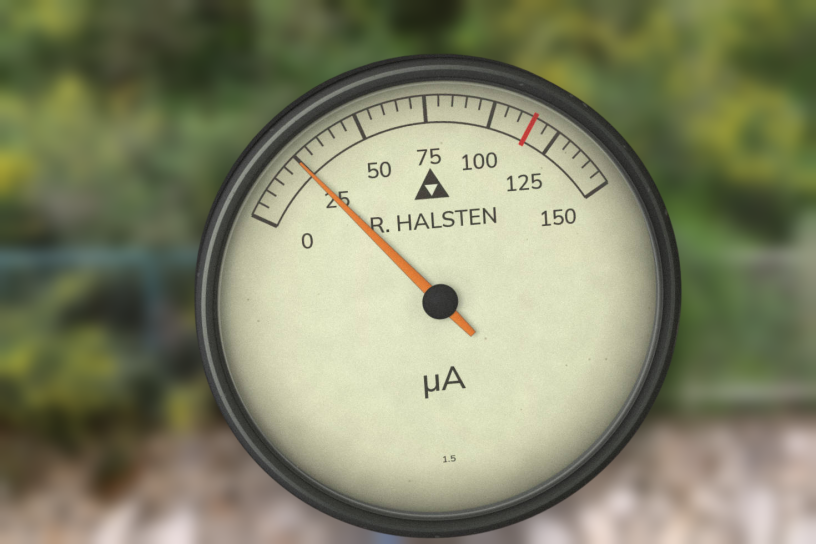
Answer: 25µA
